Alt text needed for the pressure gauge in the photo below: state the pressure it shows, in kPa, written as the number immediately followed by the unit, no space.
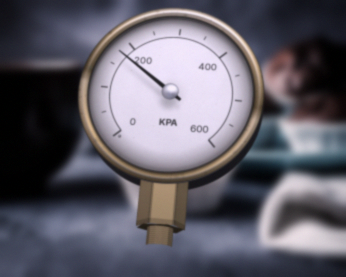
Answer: 175kPa
